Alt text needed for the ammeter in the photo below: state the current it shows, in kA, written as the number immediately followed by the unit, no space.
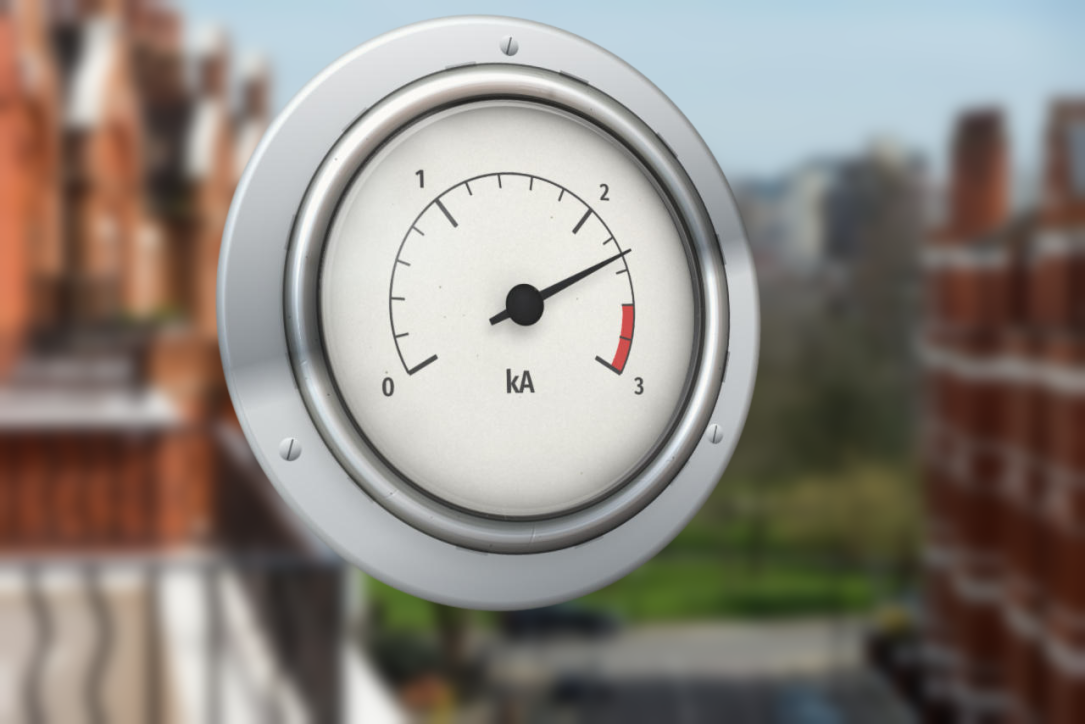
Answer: 2.3kA
